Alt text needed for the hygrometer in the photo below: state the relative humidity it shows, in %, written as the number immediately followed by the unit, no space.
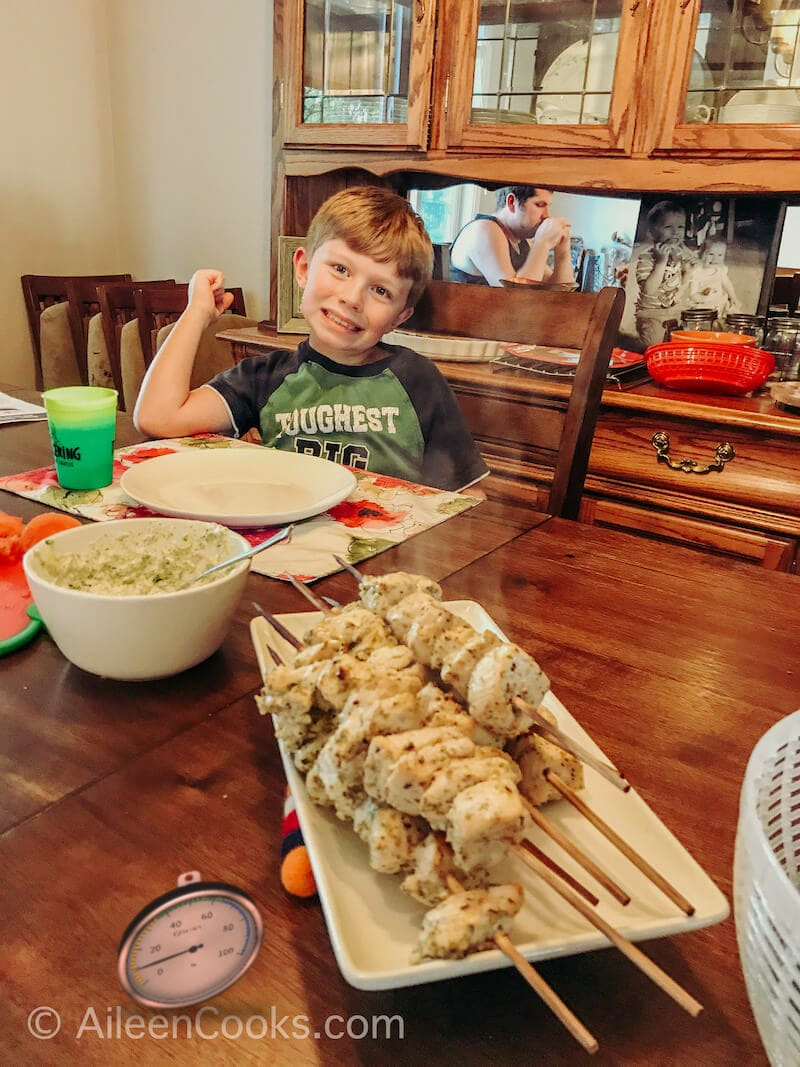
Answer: 10%
